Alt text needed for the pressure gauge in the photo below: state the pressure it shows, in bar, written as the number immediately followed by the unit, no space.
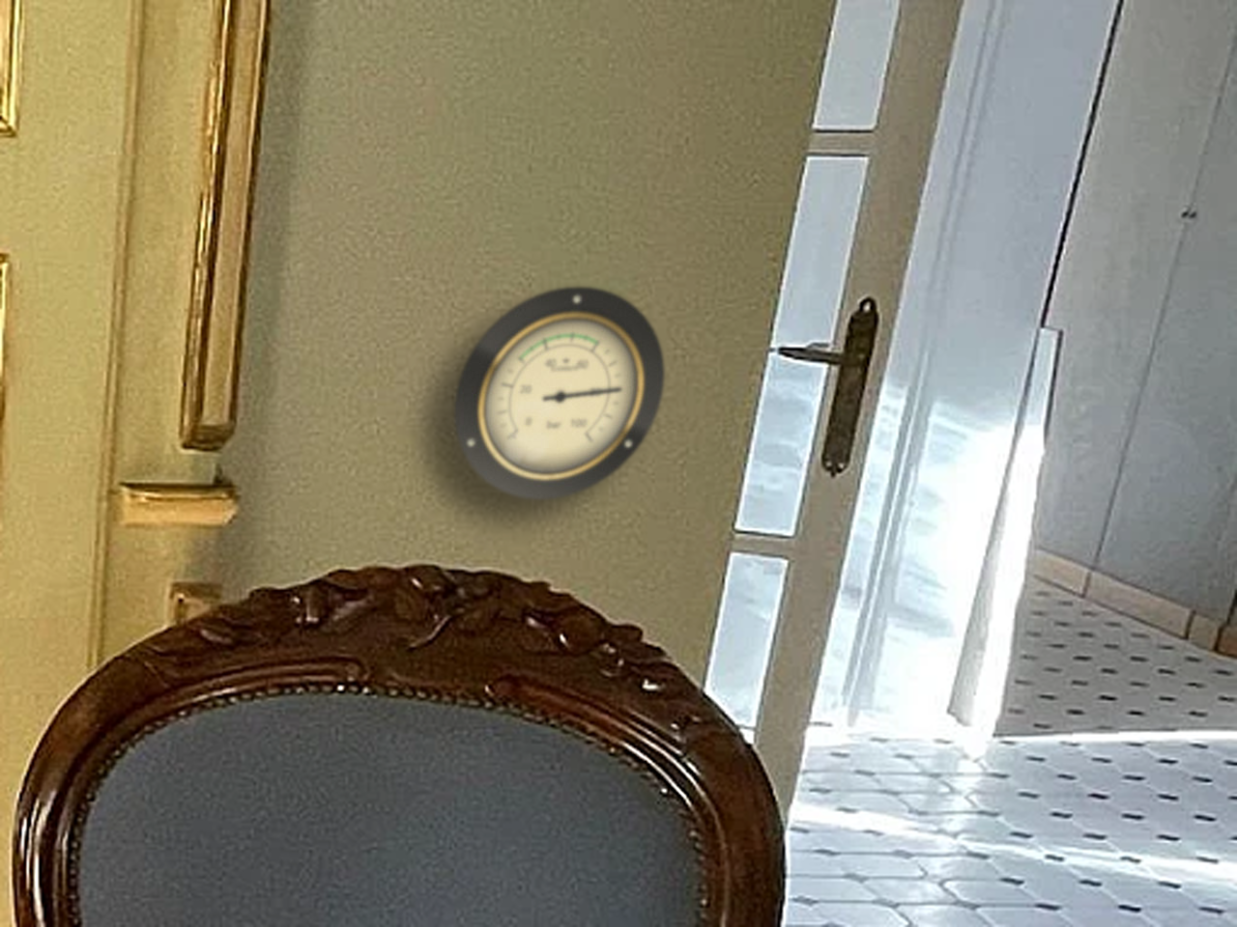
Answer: 80bar
